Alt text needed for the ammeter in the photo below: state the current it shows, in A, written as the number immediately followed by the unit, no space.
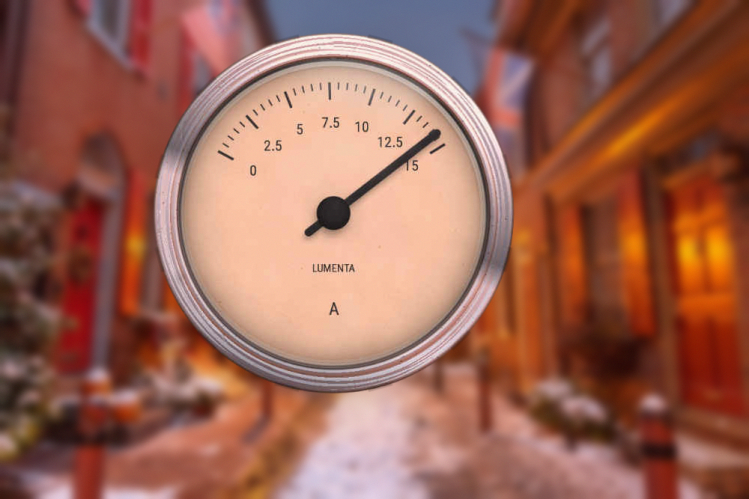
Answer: 14.25A
